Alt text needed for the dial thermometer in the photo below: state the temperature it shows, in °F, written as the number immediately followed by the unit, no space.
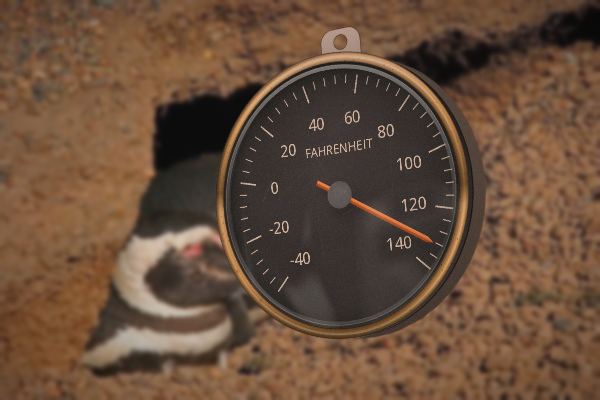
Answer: 132°F
